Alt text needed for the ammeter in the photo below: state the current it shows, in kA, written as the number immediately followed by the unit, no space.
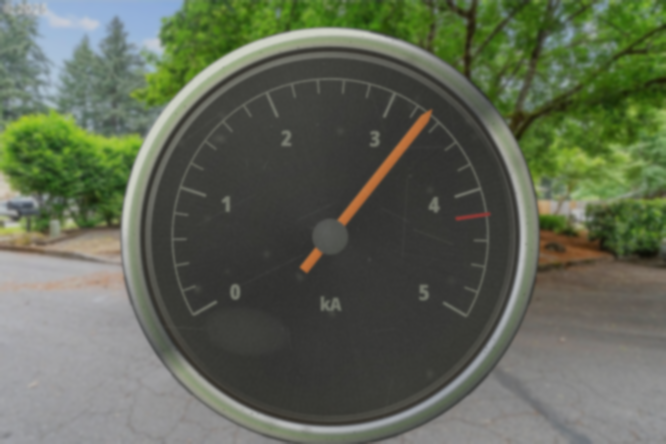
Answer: 3.3kA
